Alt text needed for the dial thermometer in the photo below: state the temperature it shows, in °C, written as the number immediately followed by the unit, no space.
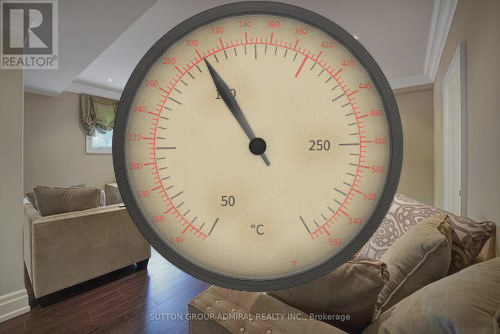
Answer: 150°C
